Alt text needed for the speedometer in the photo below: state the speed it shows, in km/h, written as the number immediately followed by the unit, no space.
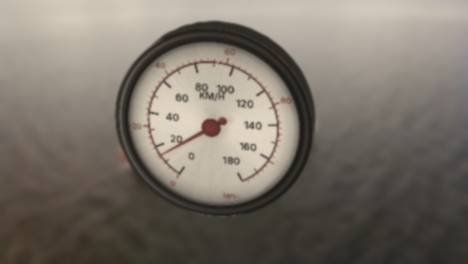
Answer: 15km/h
